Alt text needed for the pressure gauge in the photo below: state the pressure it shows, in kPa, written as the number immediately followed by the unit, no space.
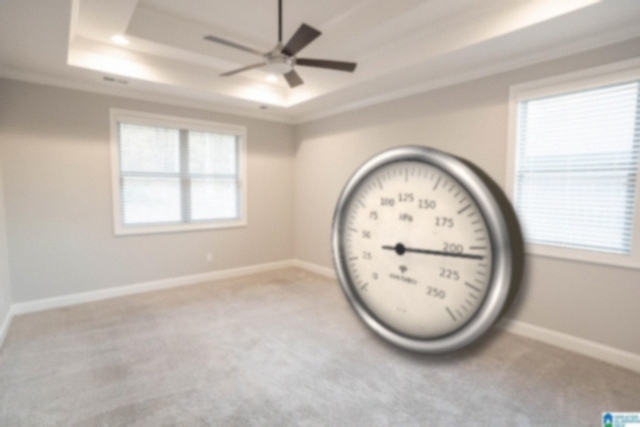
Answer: 205kPa
